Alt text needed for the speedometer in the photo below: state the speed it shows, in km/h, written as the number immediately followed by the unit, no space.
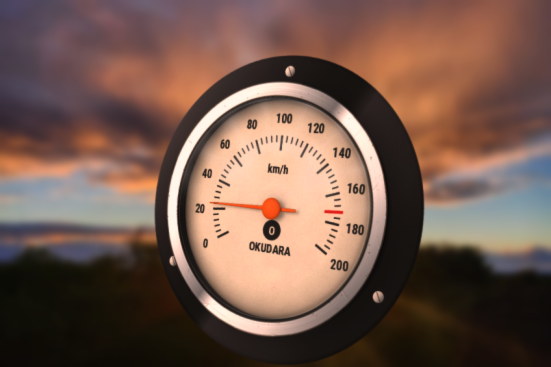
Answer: 24km/h
